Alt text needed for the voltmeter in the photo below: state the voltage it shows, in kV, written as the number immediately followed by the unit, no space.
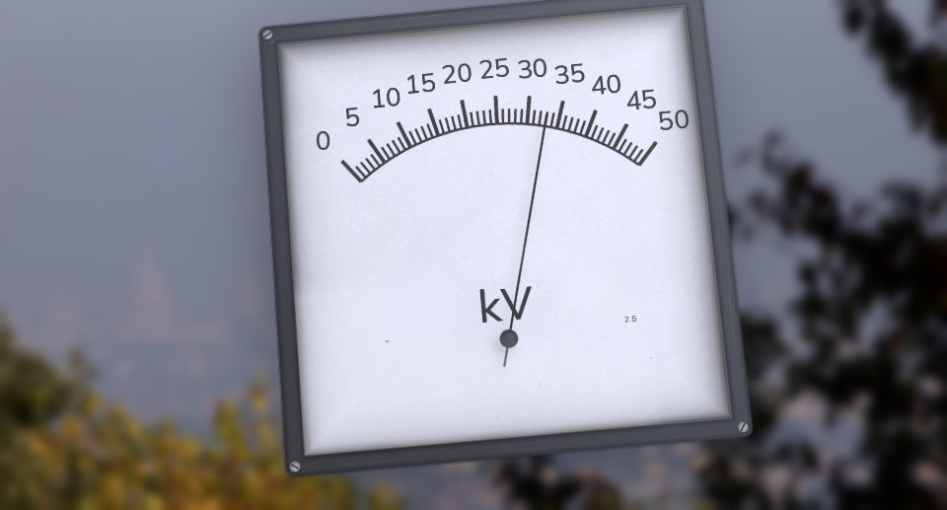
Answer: 33kV
